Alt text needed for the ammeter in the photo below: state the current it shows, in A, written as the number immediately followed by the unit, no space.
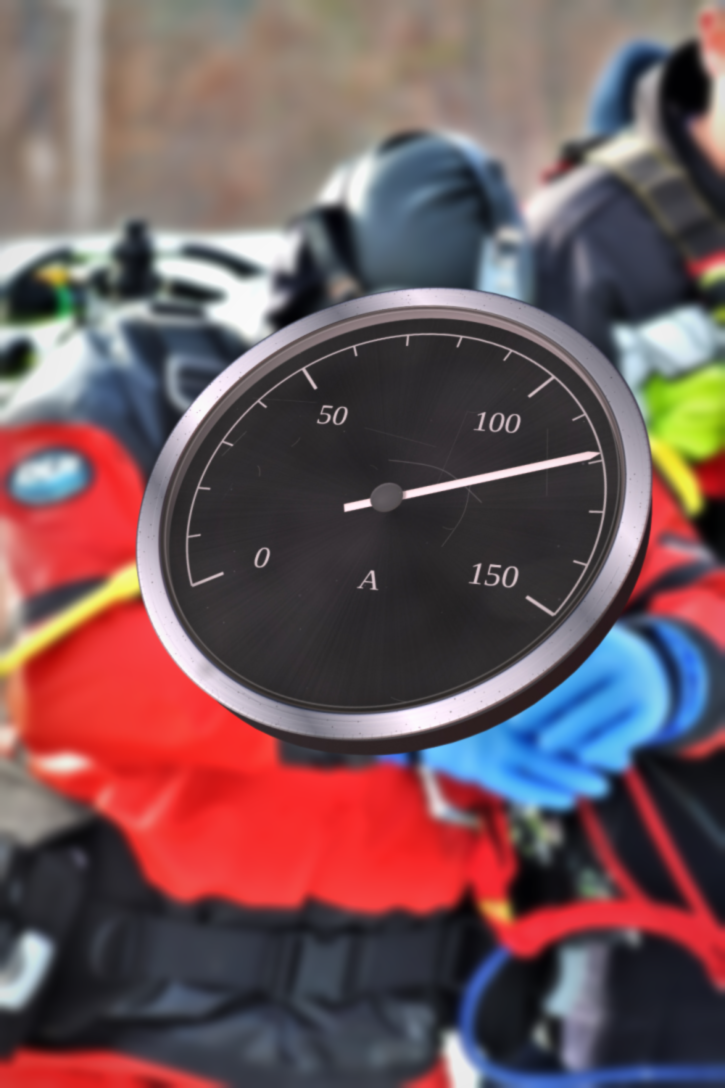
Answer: 120A
